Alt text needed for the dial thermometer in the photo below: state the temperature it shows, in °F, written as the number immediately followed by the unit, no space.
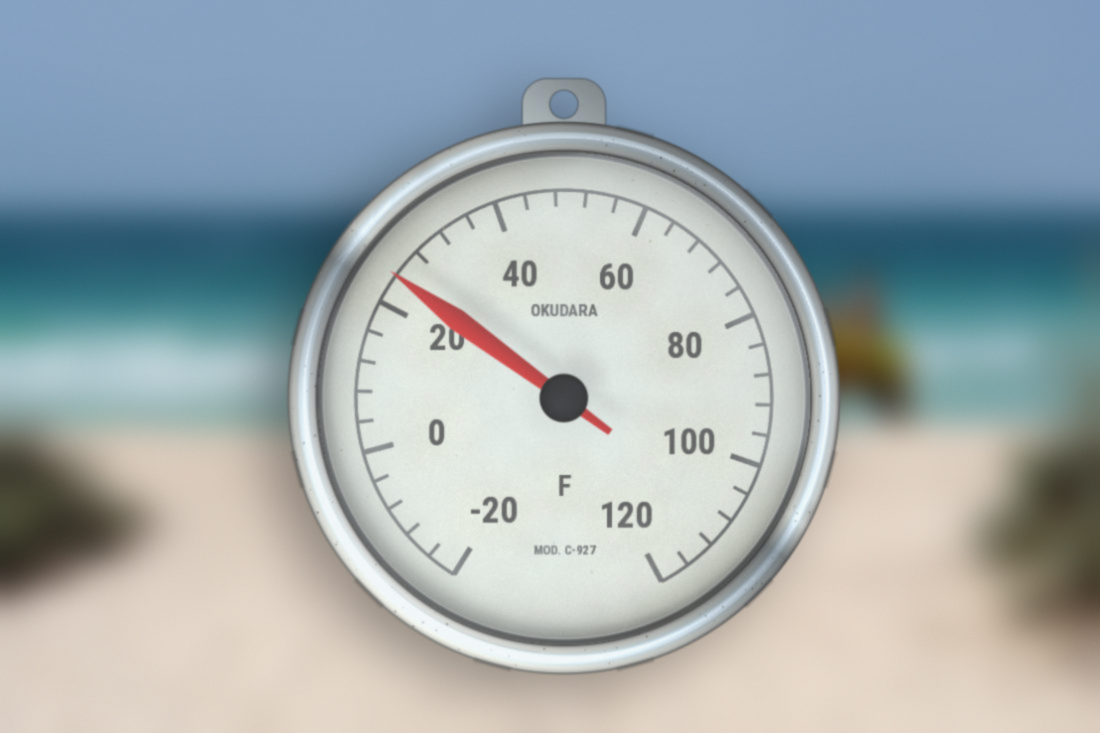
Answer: 24°F
